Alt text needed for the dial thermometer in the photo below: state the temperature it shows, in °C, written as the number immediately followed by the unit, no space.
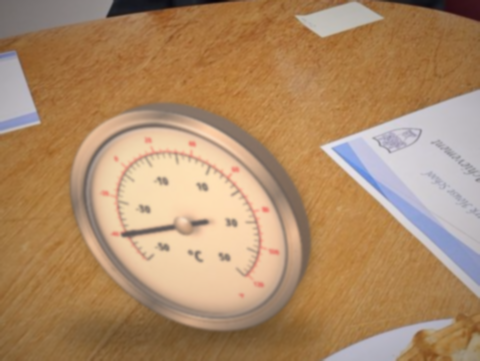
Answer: -40°C
